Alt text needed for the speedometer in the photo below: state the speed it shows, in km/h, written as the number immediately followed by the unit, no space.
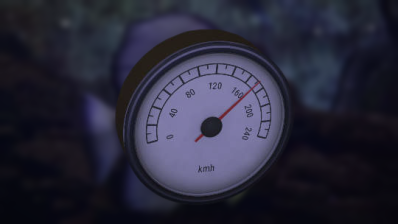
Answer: 170km/h
